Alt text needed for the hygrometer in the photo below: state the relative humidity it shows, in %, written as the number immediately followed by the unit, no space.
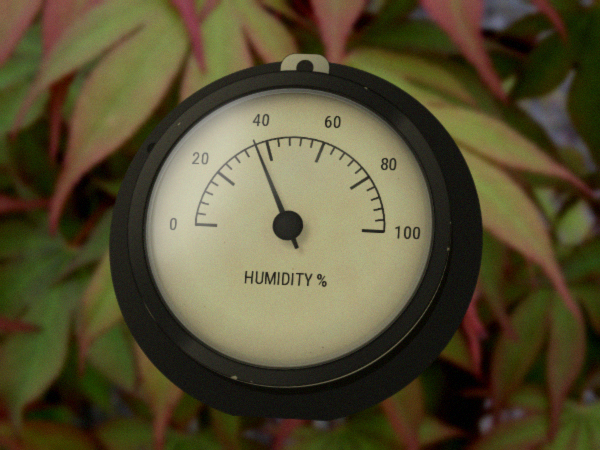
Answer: 36%
